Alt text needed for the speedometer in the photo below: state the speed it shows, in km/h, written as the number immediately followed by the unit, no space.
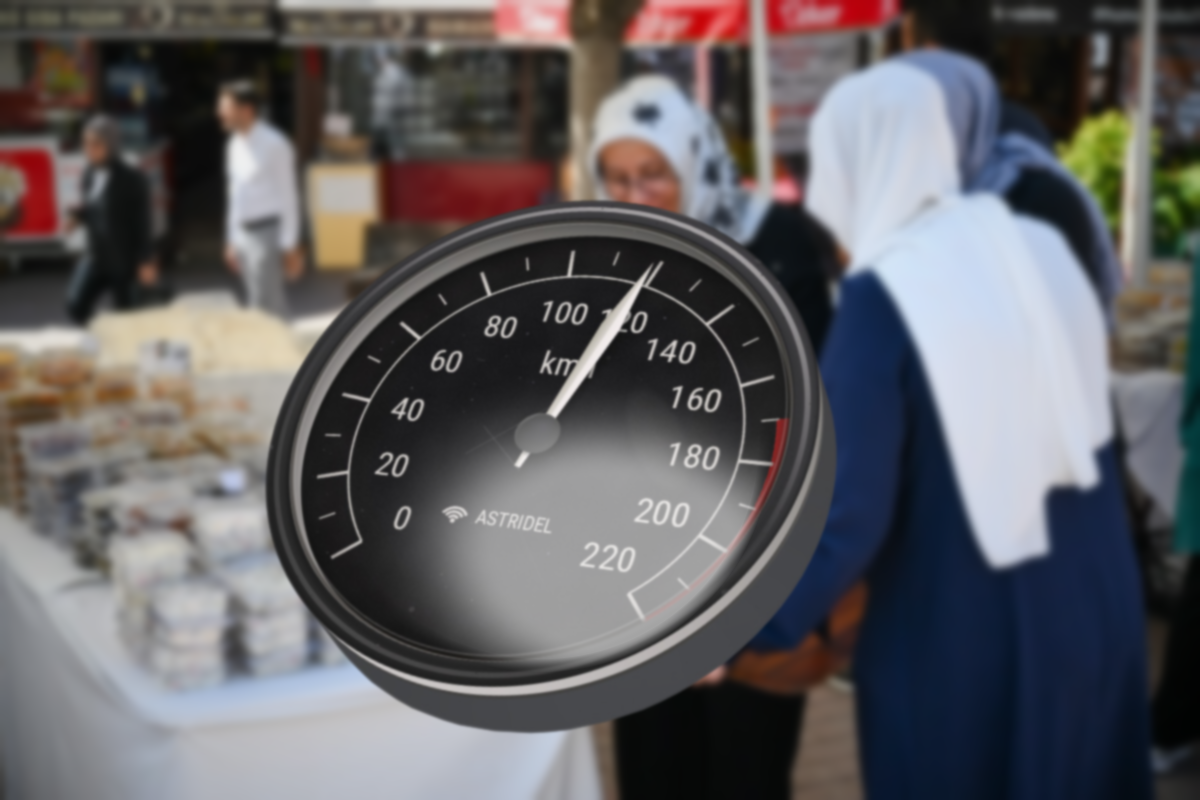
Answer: 120km/h
